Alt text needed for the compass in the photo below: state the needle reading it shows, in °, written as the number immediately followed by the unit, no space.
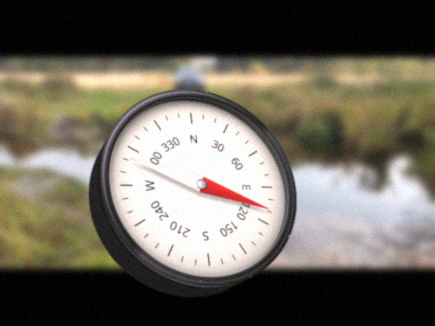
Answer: 110°
